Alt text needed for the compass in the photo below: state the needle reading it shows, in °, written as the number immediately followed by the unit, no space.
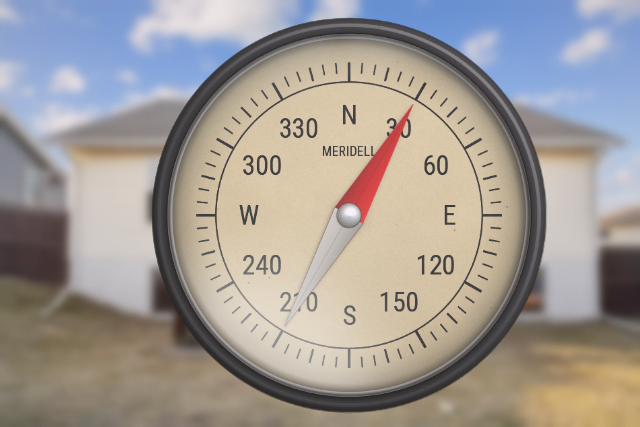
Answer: 30°
